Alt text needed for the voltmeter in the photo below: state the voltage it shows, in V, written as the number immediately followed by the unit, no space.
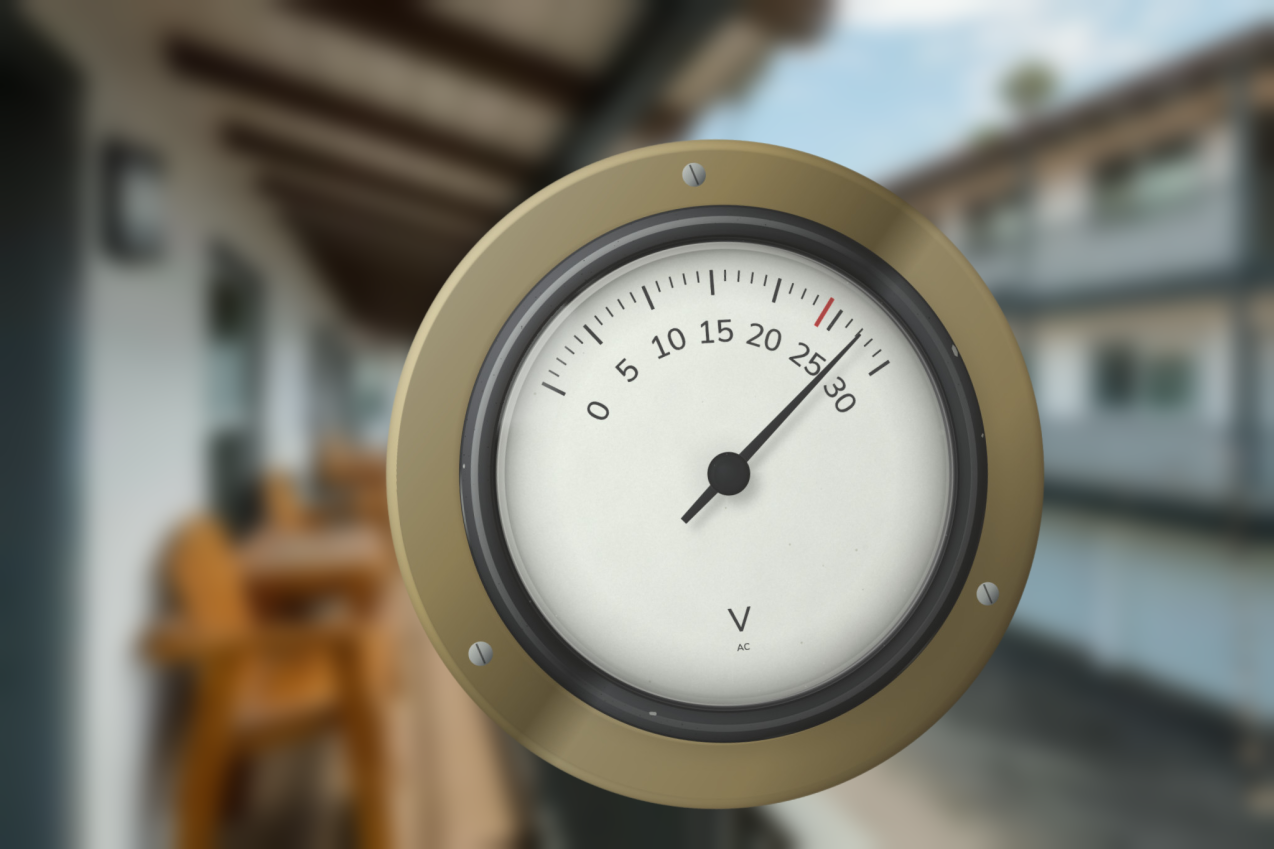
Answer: 27V
